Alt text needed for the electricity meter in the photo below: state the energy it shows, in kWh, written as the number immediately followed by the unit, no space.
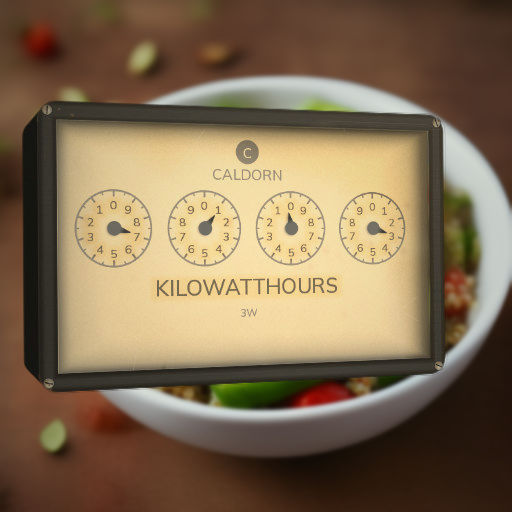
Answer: 7103kWh
